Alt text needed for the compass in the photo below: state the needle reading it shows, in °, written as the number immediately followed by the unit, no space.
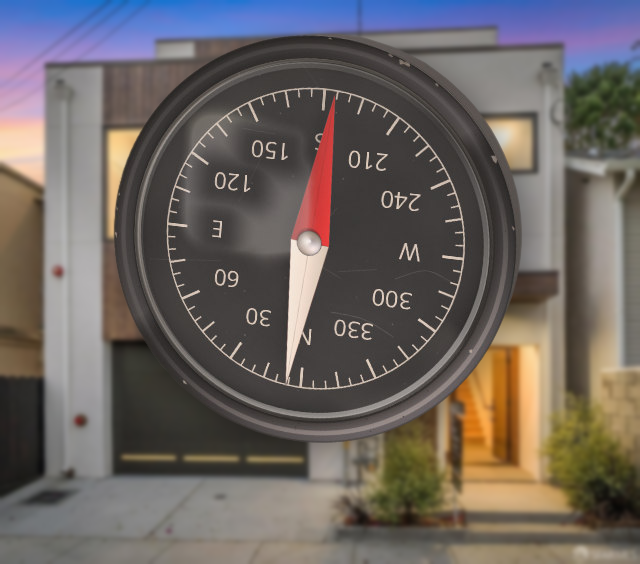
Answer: 185°
